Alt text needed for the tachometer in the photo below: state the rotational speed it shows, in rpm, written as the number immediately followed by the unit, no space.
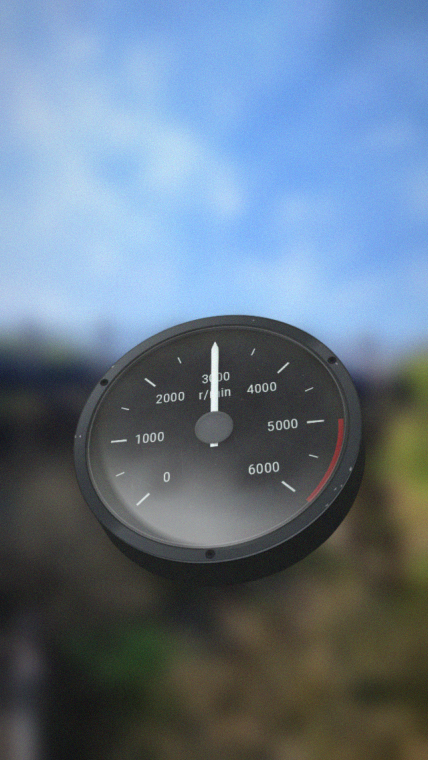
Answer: 3000rpm
